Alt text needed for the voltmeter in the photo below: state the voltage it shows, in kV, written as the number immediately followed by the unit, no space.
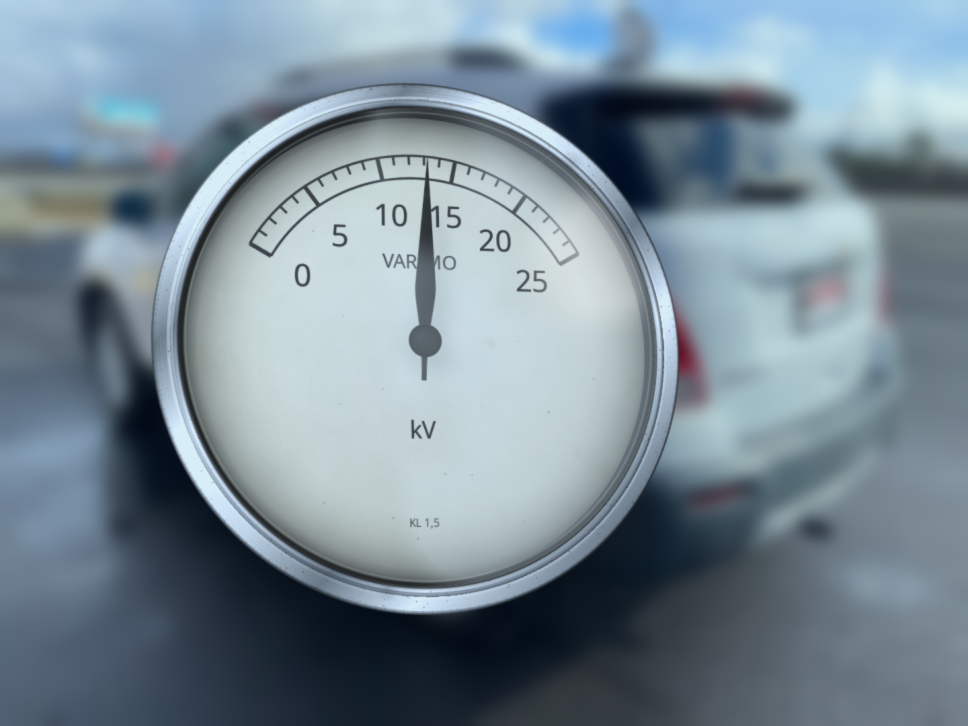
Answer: 13kV
